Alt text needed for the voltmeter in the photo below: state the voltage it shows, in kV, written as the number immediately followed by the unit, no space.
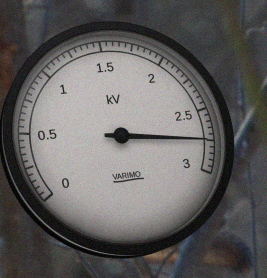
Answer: 2.75kV
